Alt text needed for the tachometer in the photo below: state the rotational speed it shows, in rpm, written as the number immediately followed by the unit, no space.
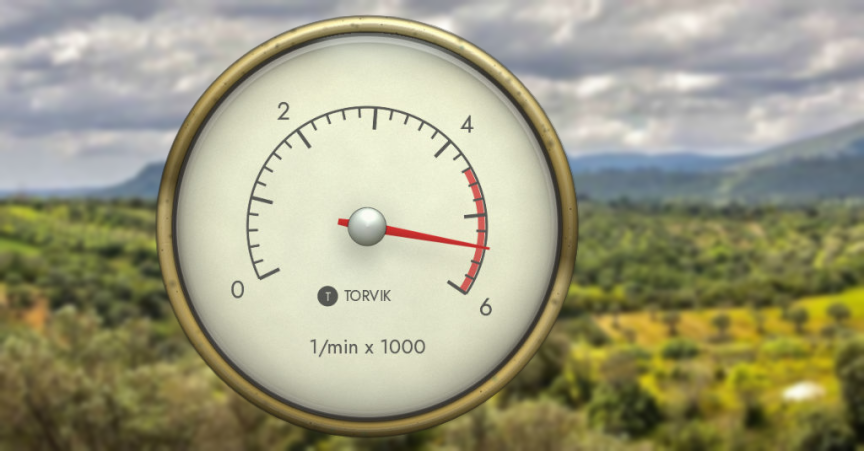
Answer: 5400rpm
